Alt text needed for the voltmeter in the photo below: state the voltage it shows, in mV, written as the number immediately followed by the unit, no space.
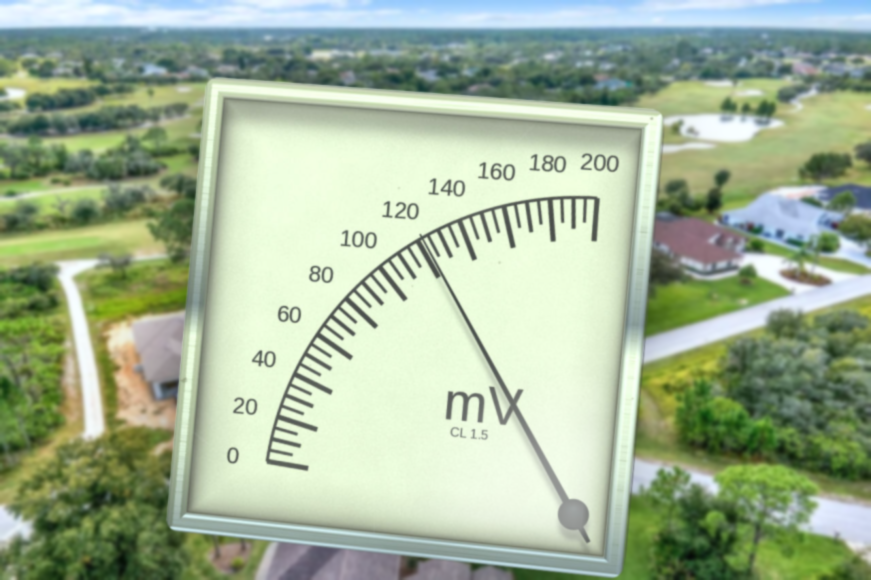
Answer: 122.5mV
